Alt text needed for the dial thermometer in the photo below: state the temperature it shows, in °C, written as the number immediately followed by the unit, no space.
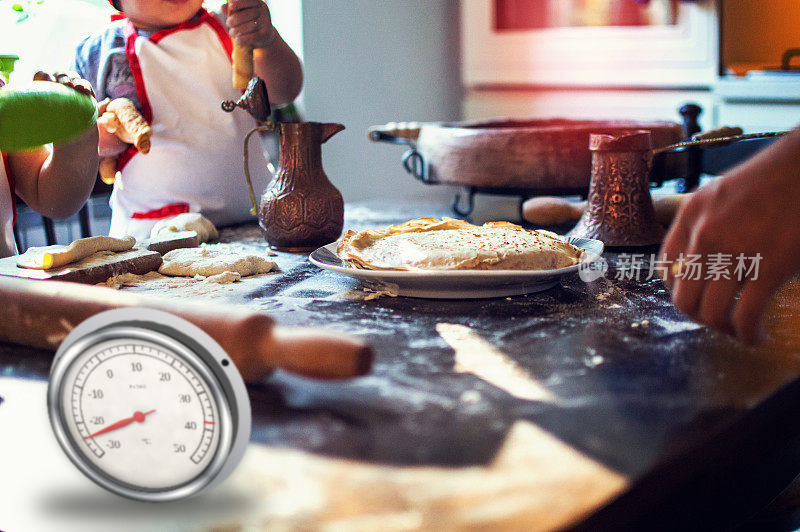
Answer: -24°C
